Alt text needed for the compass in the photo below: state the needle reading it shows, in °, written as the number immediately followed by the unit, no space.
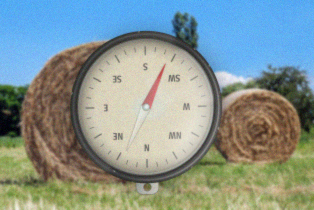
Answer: 205°
